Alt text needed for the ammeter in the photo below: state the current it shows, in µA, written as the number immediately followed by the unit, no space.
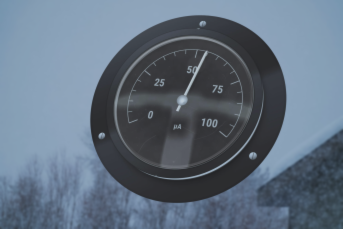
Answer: 55µA
